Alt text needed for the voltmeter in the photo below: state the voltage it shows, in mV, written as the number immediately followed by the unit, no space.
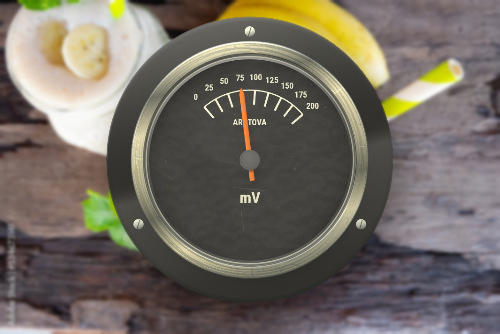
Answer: 75mV
